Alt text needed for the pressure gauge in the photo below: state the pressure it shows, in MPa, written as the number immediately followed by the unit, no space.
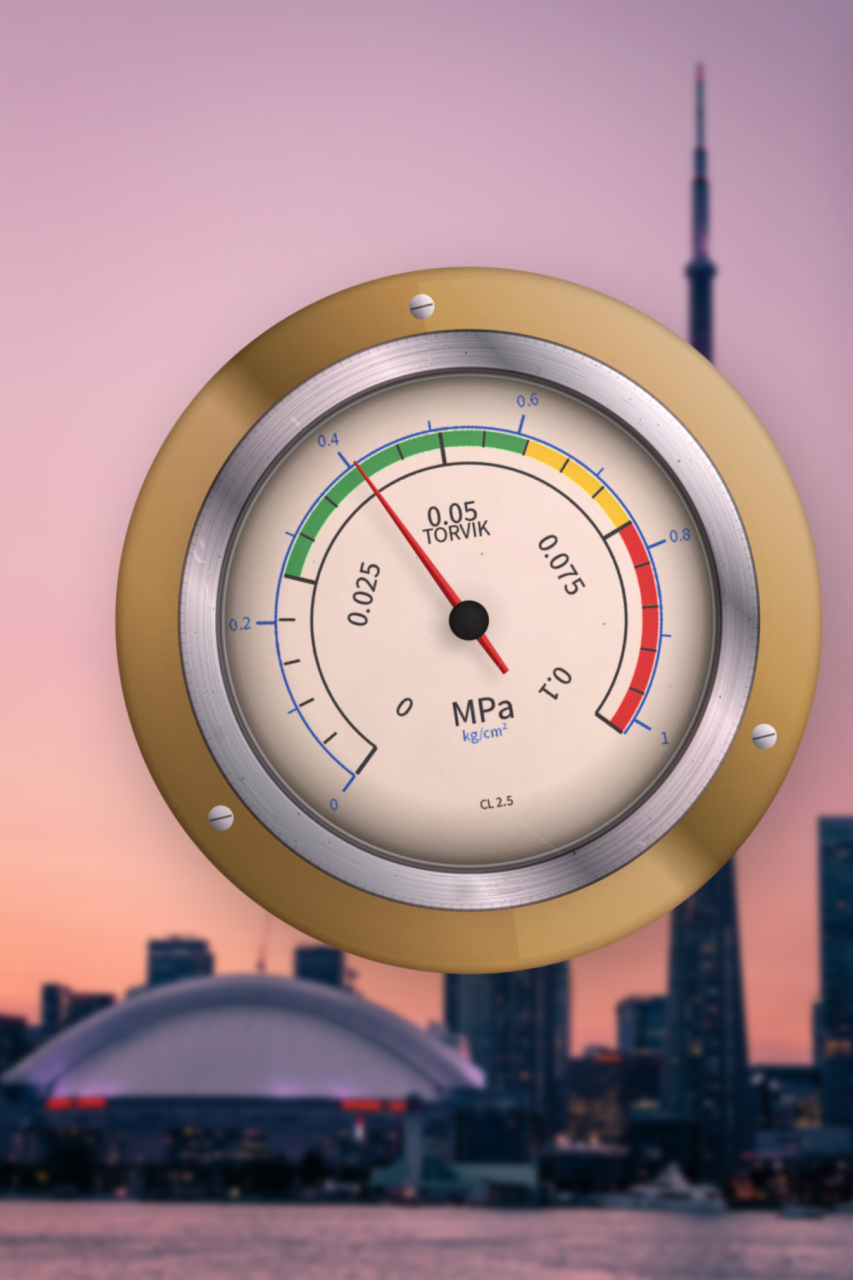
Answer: 0.04MPa
